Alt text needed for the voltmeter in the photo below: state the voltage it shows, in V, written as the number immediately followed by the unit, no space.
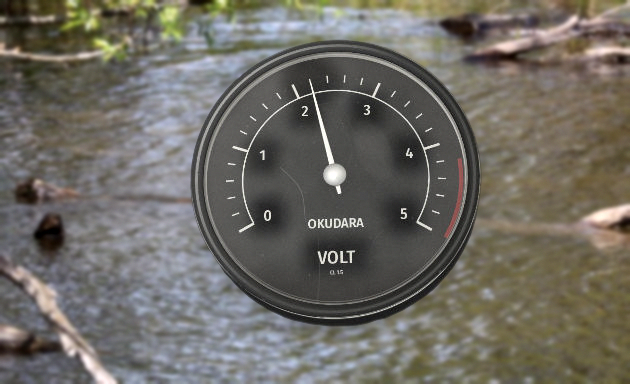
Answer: 2.2V
